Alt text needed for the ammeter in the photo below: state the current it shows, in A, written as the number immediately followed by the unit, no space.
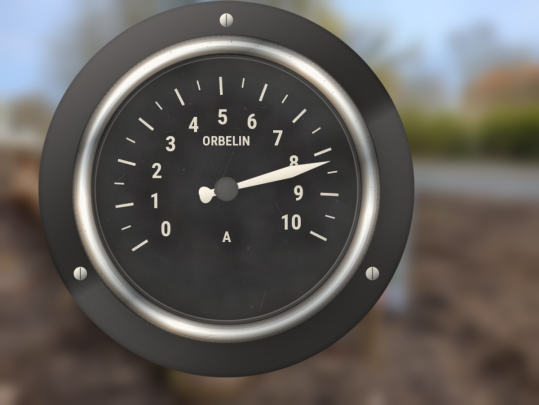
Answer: 8.25A
